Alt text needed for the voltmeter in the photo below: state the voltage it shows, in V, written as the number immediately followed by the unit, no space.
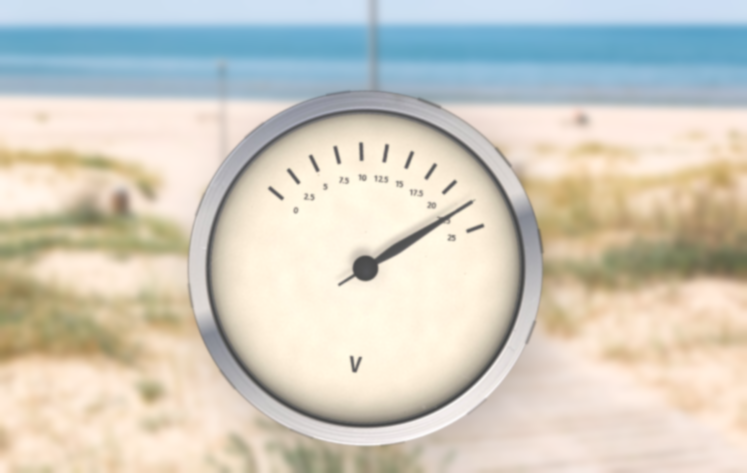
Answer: 22.5V
